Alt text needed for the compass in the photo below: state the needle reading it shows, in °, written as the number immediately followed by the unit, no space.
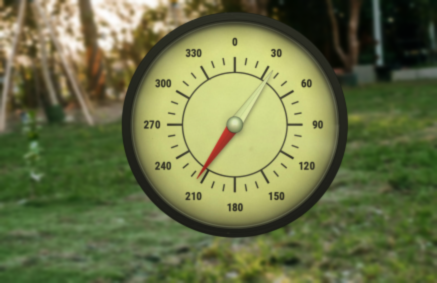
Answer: 215°
